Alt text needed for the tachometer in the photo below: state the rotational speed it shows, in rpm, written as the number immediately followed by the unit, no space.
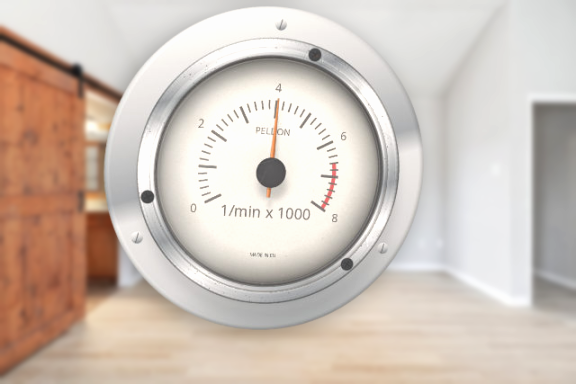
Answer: 4000rpm
